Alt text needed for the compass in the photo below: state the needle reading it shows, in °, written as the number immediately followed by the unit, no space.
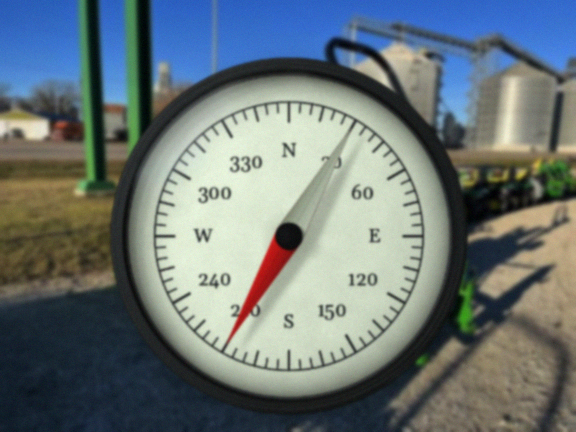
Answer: 210°
